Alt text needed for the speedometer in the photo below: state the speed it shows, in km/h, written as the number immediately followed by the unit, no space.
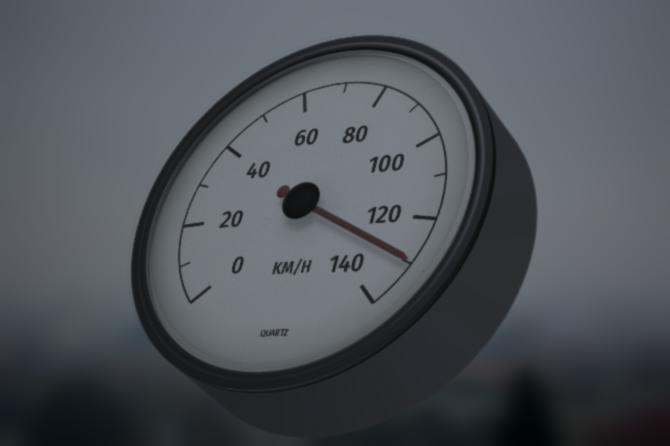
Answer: 130km/h
